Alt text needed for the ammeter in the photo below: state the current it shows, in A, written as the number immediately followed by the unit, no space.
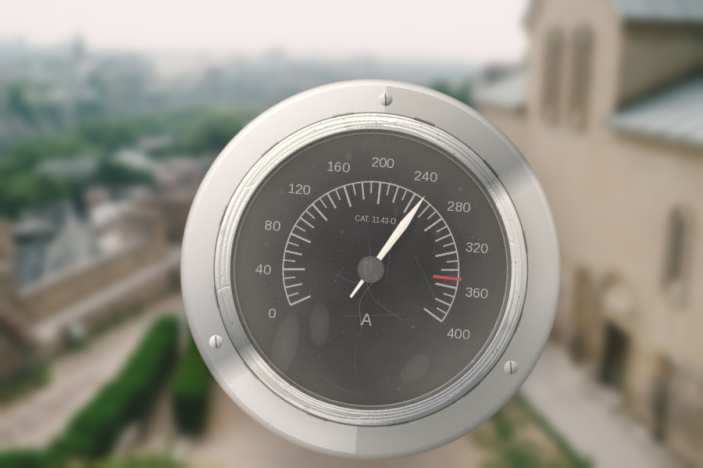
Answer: 250A
